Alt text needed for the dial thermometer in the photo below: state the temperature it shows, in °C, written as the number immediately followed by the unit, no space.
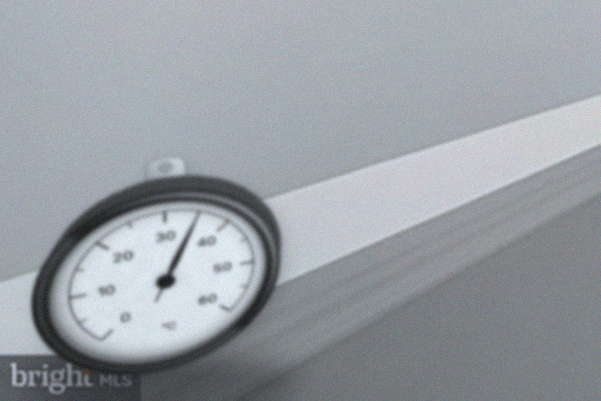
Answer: 35°C
